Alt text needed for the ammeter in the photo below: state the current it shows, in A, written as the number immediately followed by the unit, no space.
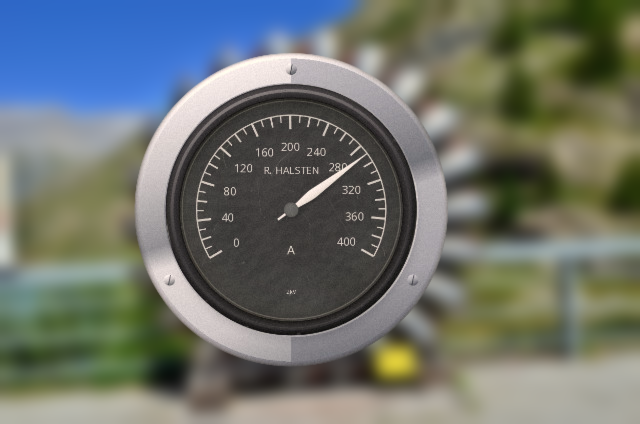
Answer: 290A
